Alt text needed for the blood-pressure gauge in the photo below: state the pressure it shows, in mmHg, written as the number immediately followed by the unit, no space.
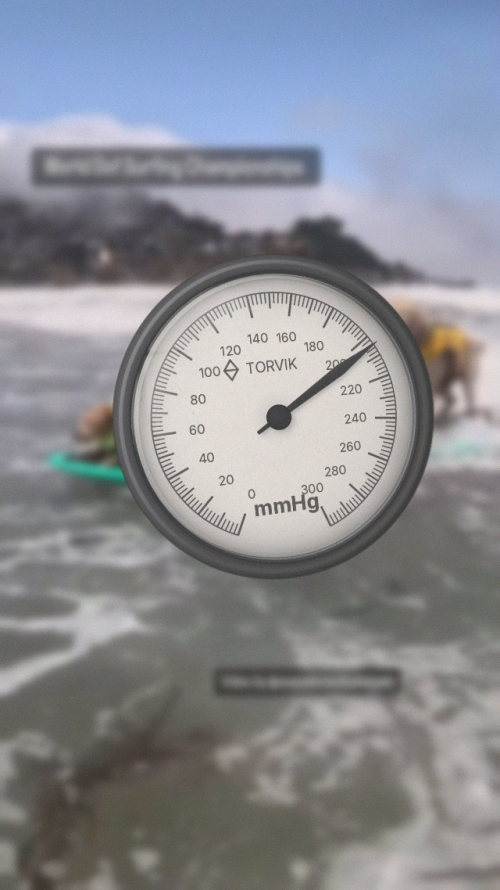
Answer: 204mmHg
